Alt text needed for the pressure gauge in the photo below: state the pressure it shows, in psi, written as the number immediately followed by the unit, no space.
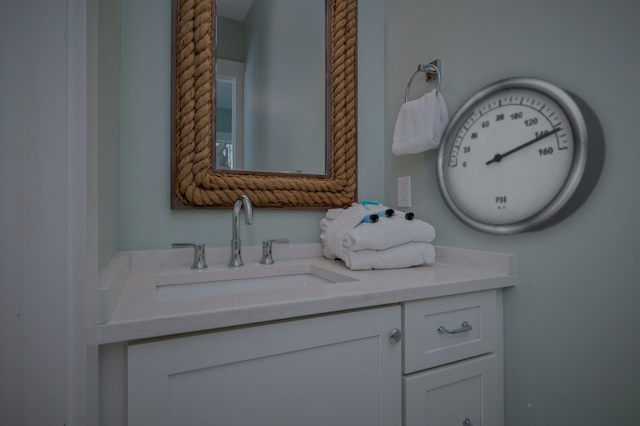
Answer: 145psi
